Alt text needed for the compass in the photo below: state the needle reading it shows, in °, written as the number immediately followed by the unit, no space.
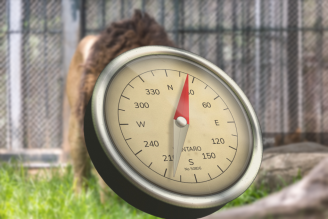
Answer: 22.5°
